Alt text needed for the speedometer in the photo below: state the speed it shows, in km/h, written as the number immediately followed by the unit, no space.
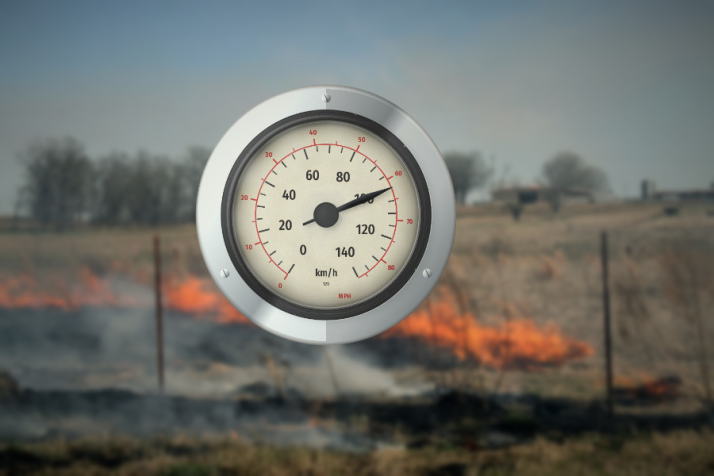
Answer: 100km/h
